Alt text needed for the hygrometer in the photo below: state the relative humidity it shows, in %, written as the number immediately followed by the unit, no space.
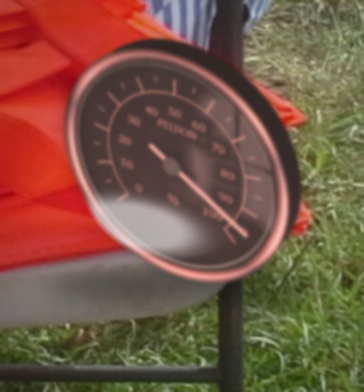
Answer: 95%
